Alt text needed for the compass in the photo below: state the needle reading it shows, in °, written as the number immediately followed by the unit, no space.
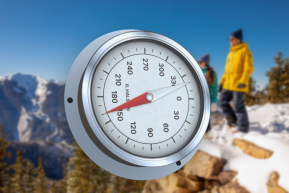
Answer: 160°
